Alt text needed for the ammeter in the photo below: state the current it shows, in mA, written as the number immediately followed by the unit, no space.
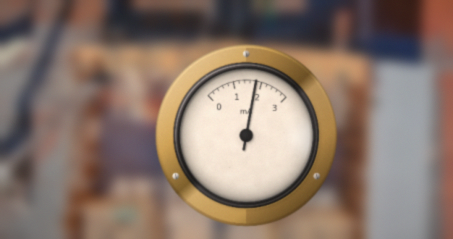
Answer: 1.8mA
